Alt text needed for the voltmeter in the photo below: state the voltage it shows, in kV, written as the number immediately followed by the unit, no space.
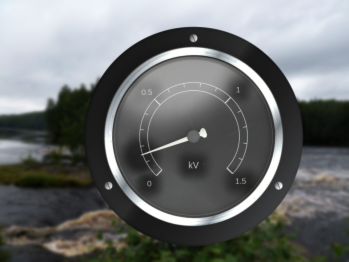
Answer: 0.15kV
